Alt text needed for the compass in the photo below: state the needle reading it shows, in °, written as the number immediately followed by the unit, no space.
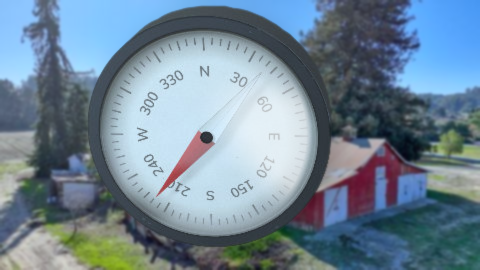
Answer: 220°
